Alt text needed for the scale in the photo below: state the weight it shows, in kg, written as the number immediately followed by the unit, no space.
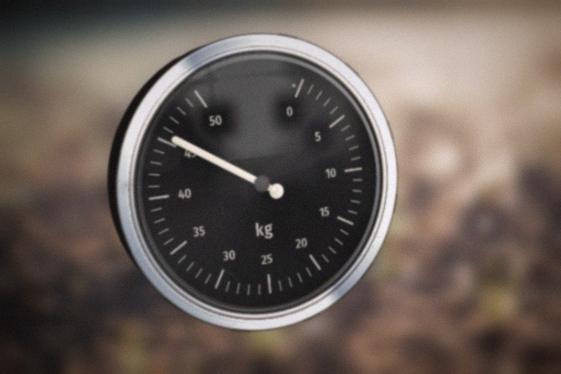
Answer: 45.5kg
